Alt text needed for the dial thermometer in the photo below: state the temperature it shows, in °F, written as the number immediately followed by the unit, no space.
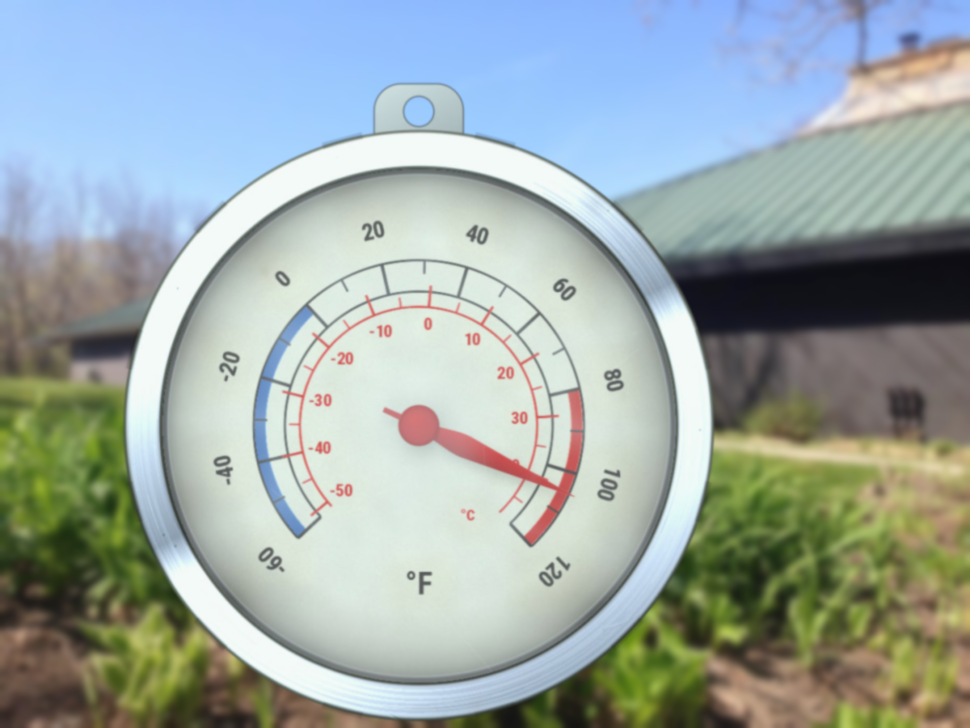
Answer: 105°F
